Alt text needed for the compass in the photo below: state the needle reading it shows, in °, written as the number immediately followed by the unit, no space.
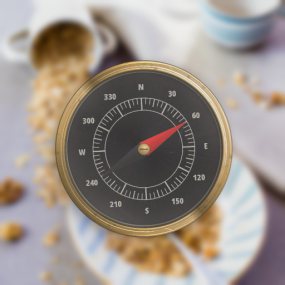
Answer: 60°
